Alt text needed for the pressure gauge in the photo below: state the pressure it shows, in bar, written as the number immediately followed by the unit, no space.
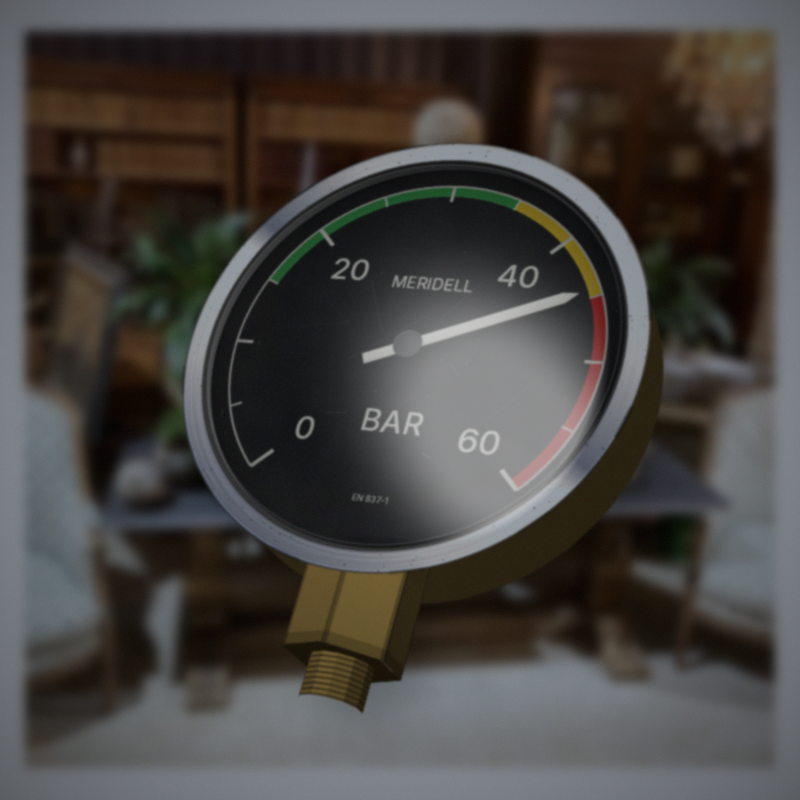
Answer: 45bar
